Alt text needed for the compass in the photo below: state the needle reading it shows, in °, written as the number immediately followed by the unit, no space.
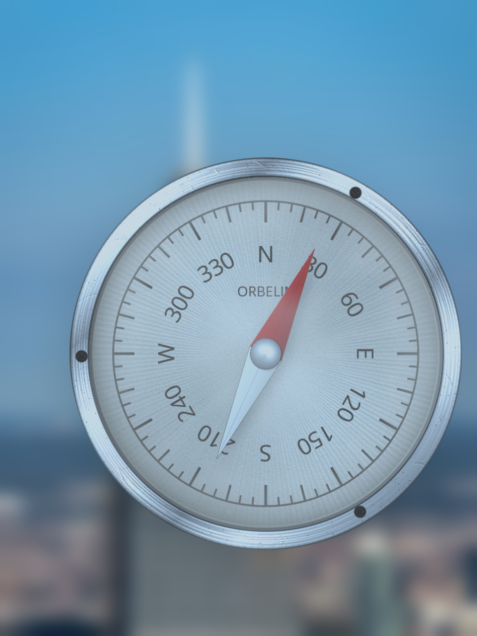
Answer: 25°
